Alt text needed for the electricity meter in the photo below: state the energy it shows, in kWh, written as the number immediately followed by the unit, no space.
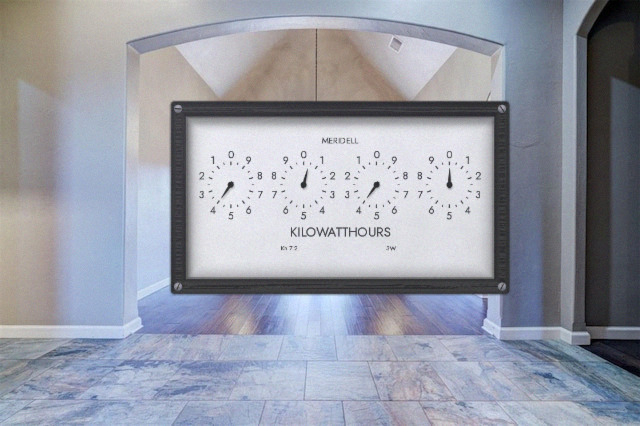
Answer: 4040kWh
